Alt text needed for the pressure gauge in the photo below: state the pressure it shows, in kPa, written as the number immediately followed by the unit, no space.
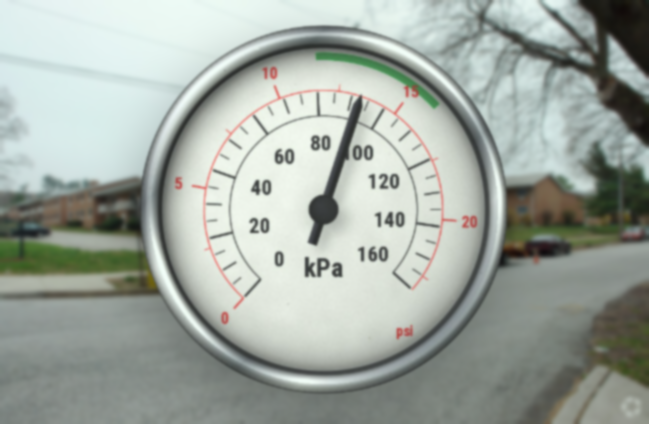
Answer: 92.5kPa
